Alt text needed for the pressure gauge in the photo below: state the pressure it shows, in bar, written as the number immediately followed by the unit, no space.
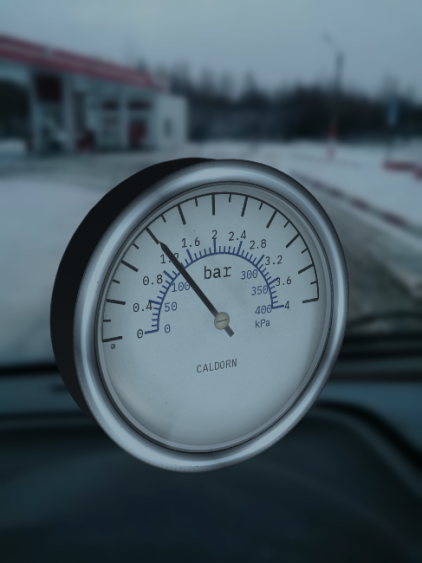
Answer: 1.2bar
